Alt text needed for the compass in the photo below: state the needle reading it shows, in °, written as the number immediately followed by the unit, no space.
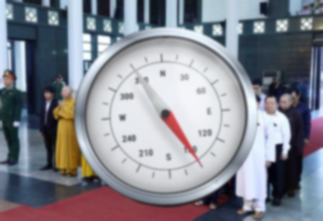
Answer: 150°
